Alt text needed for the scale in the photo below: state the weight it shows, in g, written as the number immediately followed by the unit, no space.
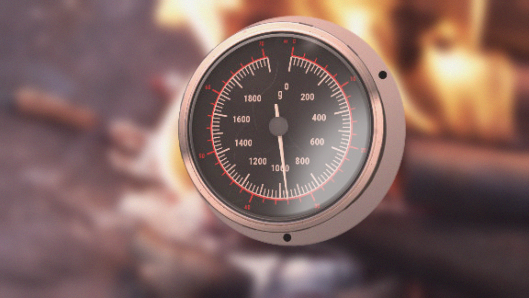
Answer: 960g
